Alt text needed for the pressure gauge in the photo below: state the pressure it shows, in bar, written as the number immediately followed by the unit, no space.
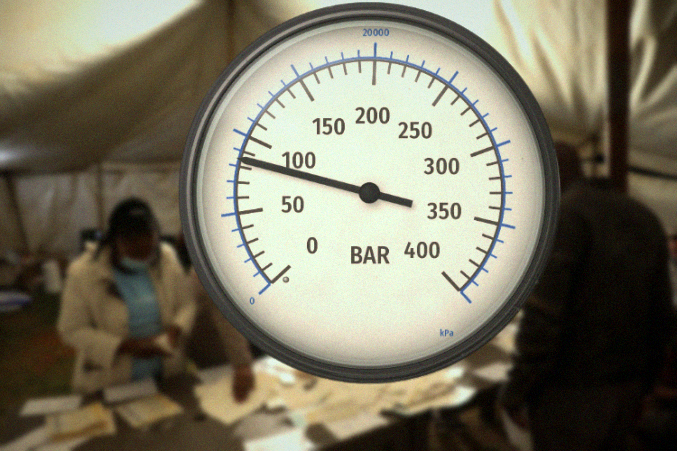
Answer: 85bar
